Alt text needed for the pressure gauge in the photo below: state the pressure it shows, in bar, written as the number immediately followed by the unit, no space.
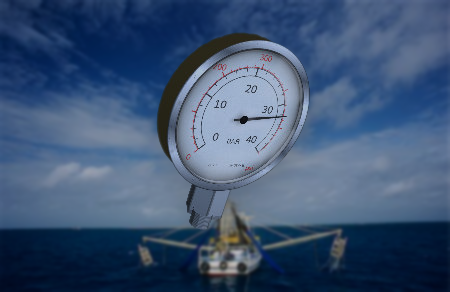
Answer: 32bar
